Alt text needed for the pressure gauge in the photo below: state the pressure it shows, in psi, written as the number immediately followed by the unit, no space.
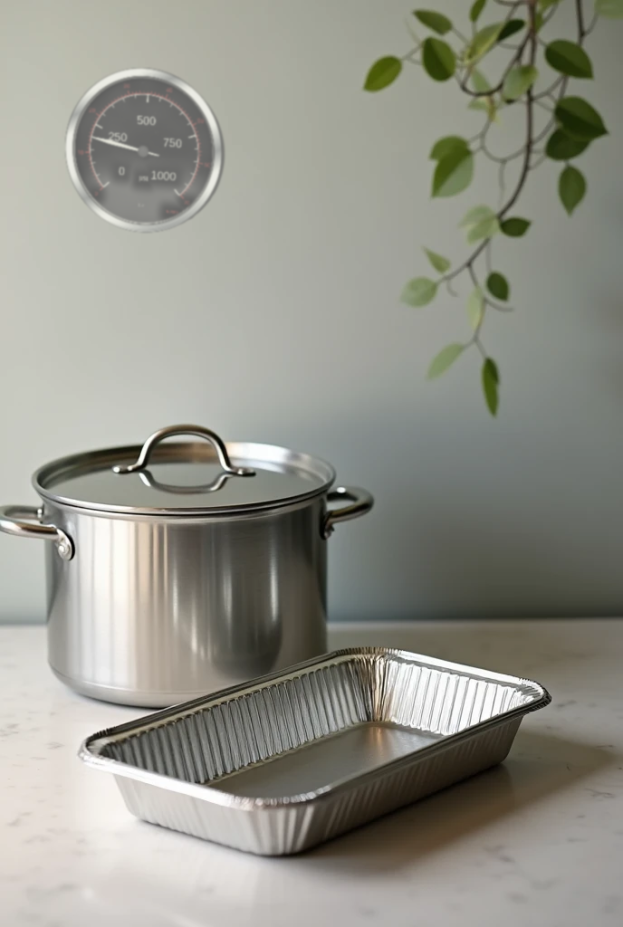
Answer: 200psi
